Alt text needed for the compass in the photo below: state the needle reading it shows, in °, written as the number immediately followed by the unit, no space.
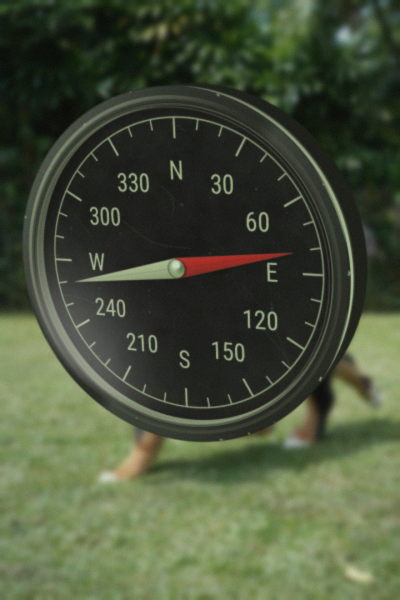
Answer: 80°
